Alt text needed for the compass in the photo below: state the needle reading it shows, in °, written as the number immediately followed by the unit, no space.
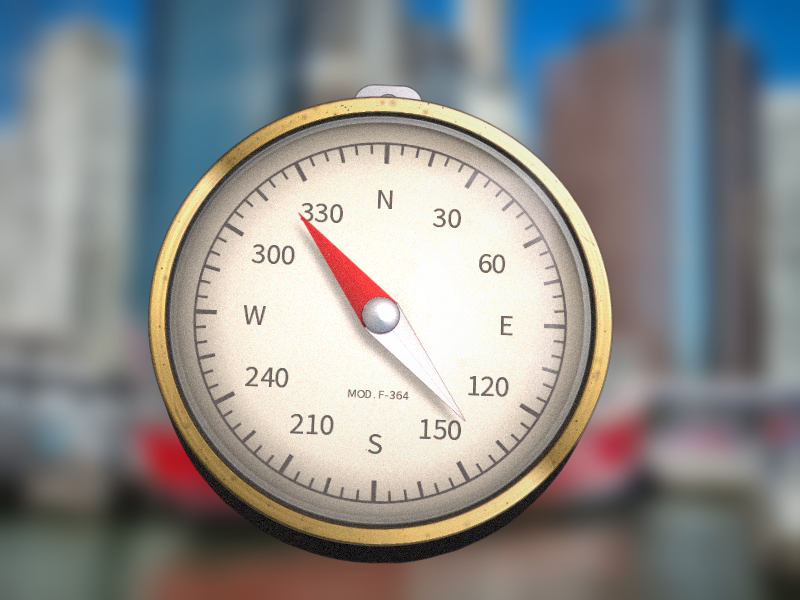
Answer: 320°
